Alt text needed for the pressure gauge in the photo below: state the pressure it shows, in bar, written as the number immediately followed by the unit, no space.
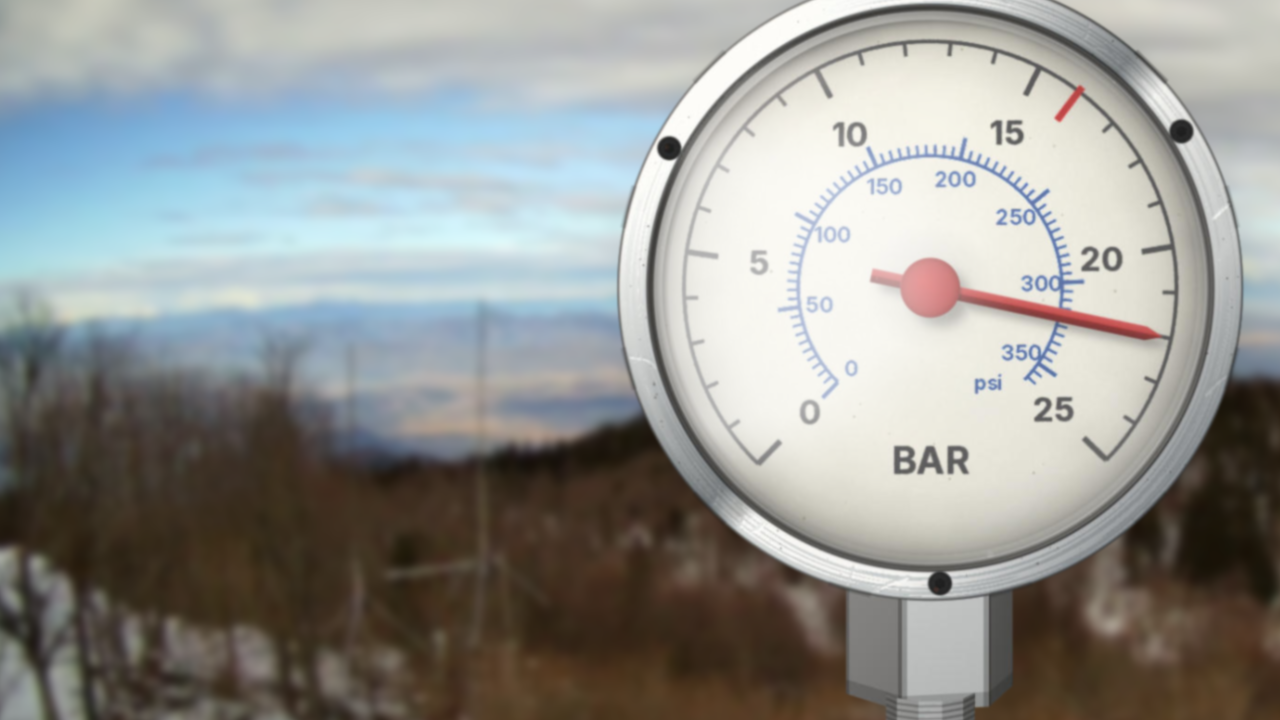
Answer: 22bar
